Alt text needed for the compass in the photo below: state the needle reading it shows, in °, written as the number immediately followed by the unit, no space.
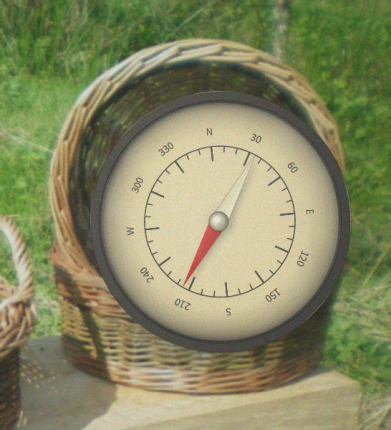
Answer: 215°
